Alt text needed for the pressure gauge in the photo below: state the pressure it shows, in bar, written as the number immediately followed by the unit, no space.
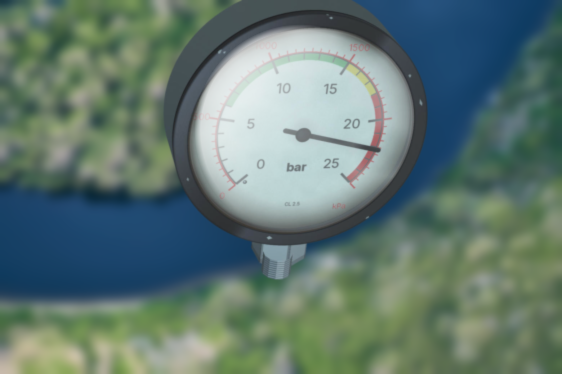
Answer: 22bar
